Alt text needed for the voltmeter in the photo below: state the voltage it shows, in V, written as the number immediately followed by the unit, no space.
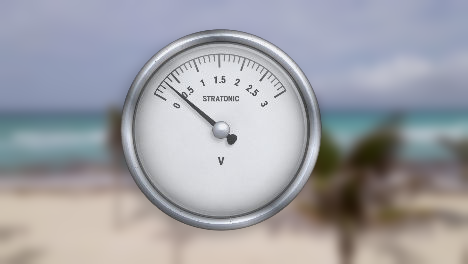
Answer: 0.3V
